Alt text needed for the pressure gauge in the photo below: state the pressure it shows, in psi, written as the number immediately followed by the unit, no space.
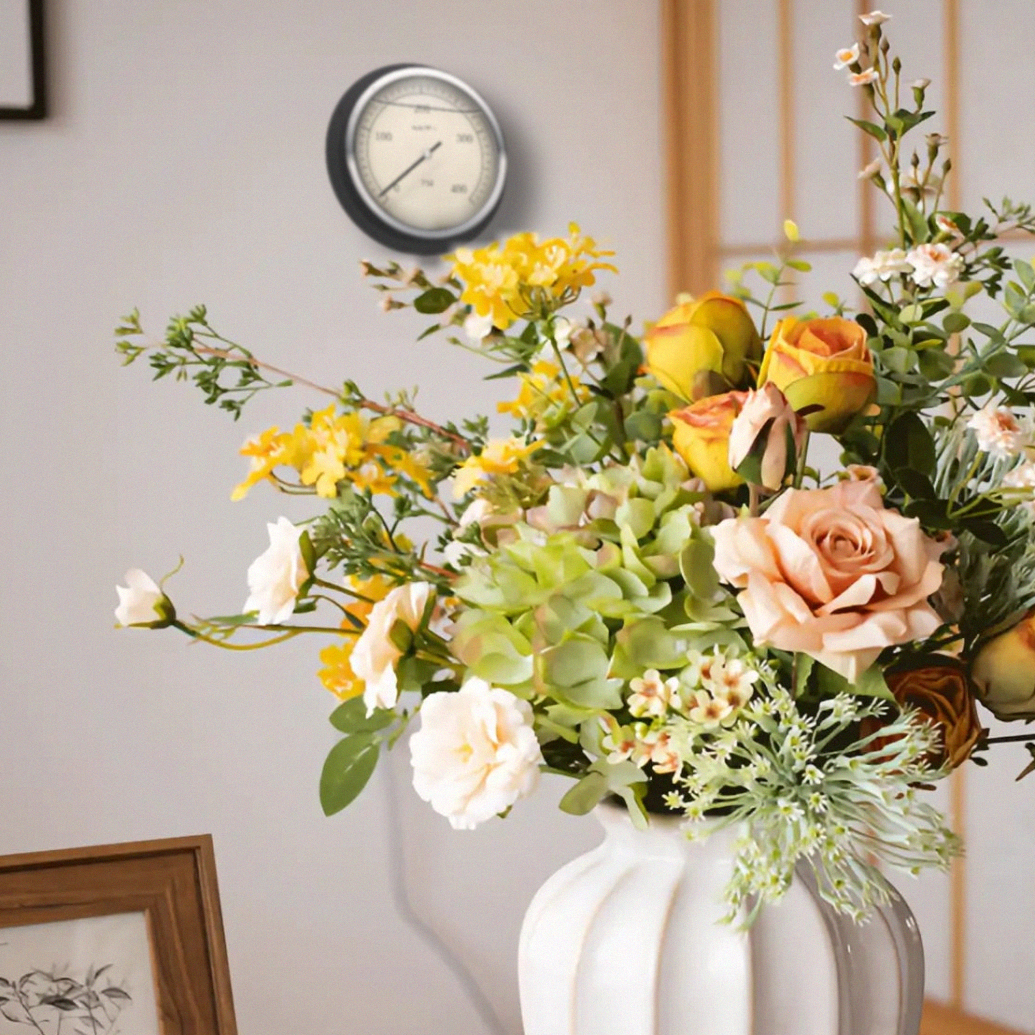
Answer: 10psi
